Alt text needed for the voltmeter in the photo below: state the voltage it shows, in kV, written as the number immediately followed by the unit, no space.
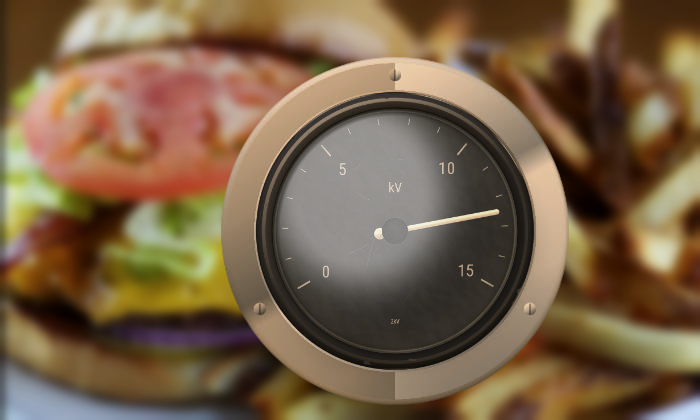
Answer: 12.5kV
